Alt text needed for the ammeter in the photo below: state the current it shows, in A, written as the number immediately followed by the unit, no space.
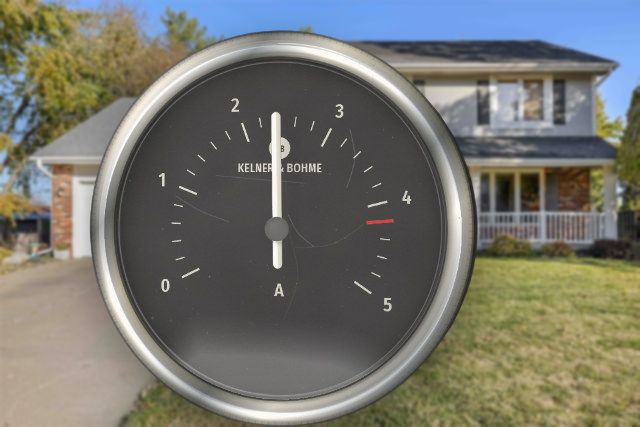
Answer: 2.4A
